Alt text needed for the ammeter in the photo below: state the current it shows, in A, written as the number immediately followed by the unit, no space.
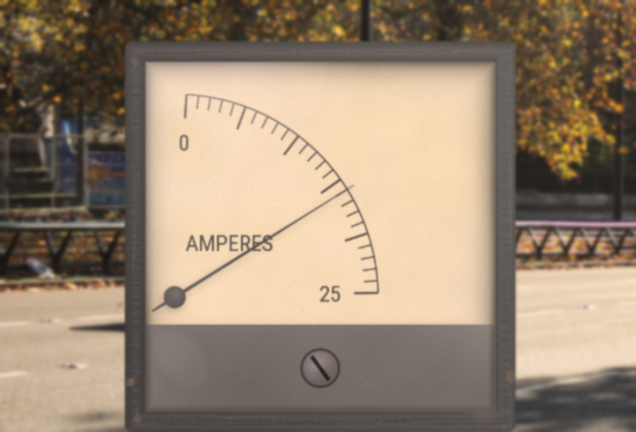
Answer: 16A
